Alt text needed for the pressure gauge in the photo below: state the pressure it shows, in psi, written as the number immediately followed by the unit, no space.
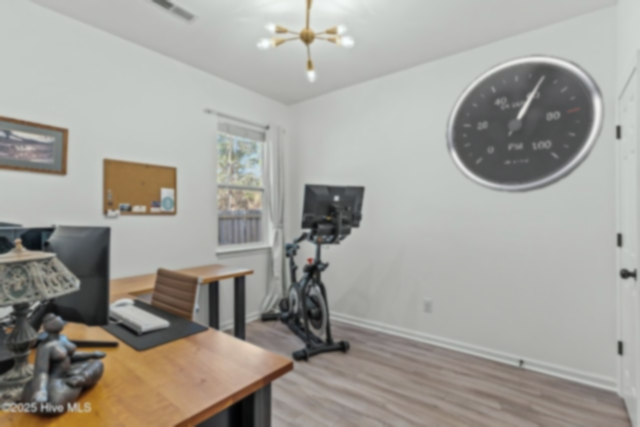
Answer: 60psi
